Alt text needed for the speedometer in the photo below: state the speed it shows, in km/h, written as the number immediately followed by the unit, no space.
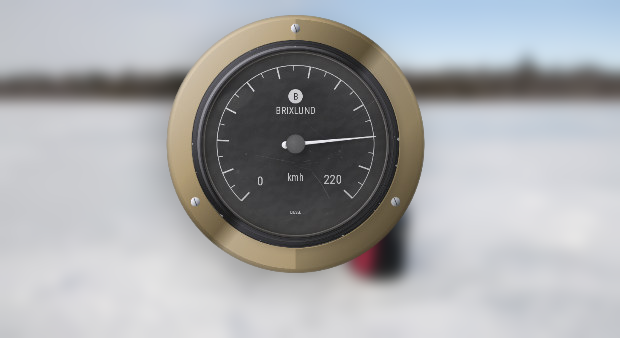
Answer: 180km/h
